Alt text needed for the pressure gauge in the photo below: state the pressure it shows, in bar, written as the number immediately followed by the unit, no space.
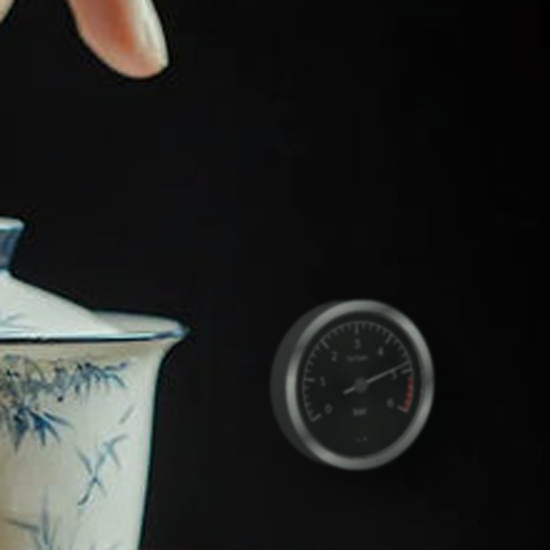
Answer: 4.8bar
